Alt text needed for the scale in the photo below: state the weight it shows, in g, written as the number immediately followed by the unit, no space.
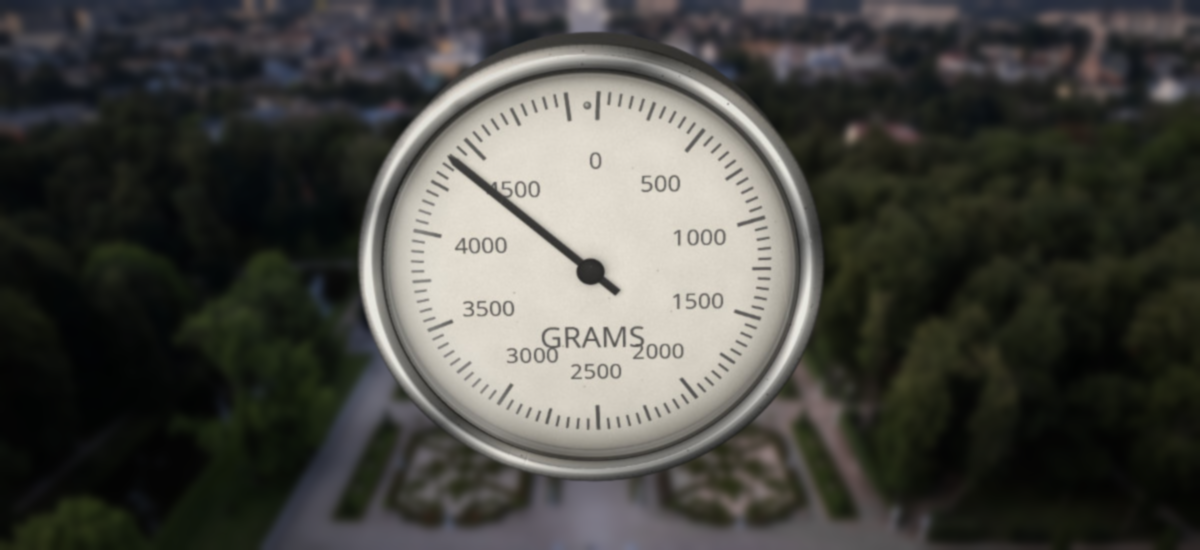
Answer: 4400g
